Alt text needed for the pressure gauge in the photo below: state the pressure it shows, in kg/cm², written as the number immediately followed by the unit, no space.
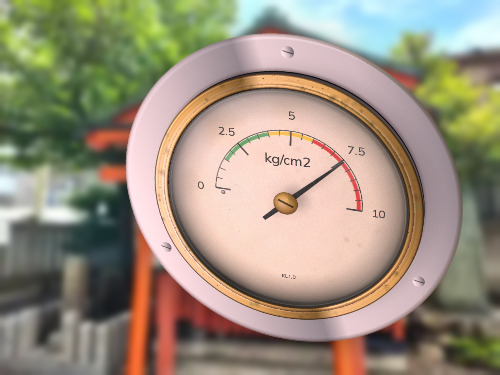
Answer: 7.5kg/cm²
